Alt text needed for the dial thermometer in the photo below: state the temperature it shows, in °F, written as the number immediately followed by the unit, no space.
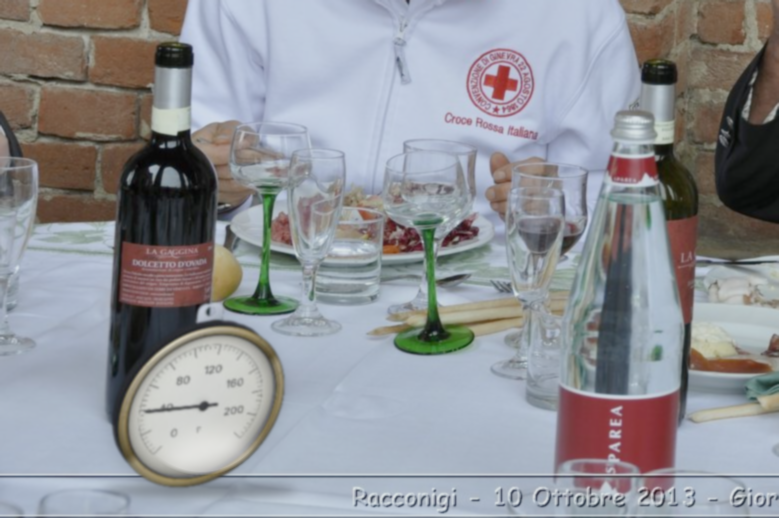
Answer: 40°F
